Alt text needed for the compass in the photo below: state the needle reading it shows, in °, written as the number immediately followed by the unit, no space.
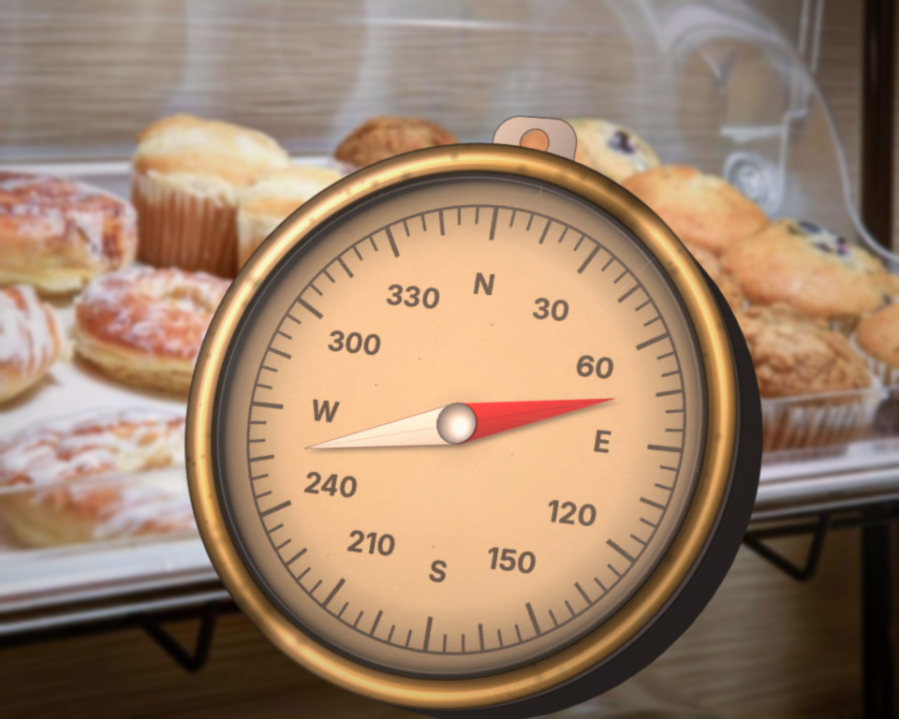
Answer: 75°
